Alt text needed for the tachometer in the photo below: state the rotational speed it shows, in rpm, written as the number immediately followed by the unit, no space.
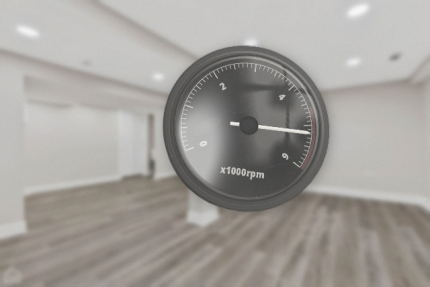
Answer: 5200rpm
